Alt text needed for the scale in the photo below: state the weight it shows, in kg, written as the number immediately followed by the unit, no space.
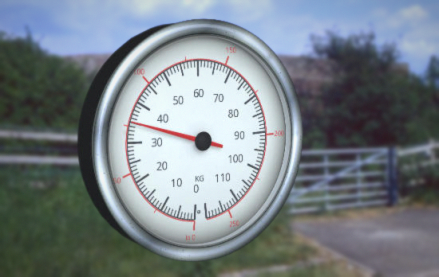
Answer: 35kg
